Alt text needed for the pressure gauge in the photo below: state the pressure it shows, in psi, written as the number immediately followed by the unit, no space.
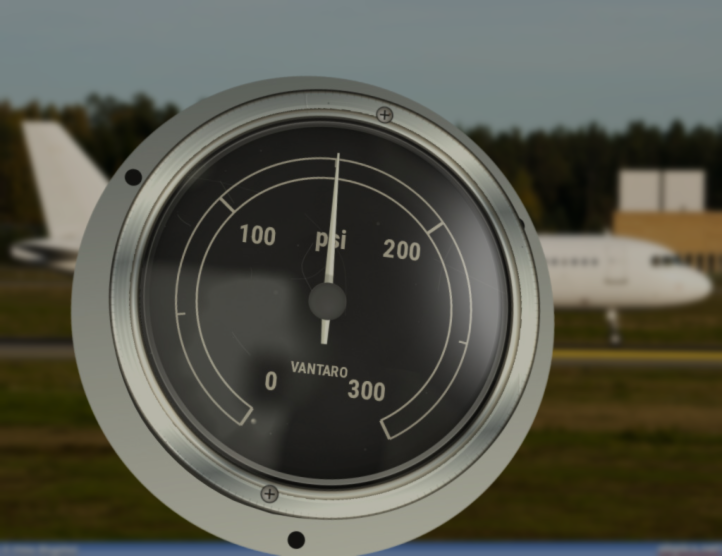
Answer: 150psi
